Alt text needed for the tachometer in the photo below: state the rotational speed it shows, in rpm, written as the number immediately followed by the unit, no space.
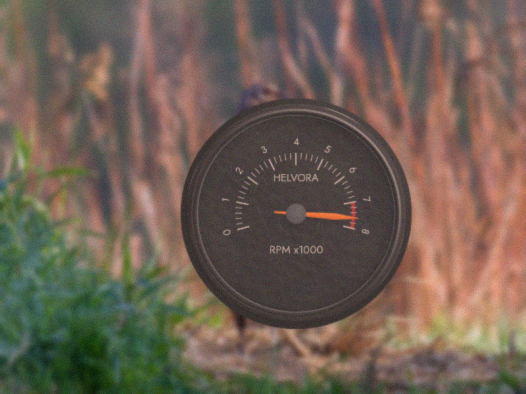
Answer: 7600rpm
